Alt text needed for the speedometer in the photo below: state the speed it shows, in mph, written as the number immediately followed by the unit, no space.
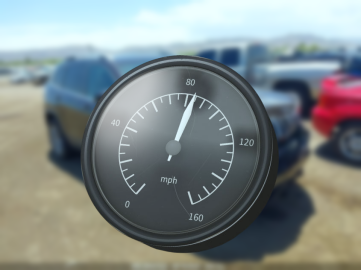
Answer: 85mph
